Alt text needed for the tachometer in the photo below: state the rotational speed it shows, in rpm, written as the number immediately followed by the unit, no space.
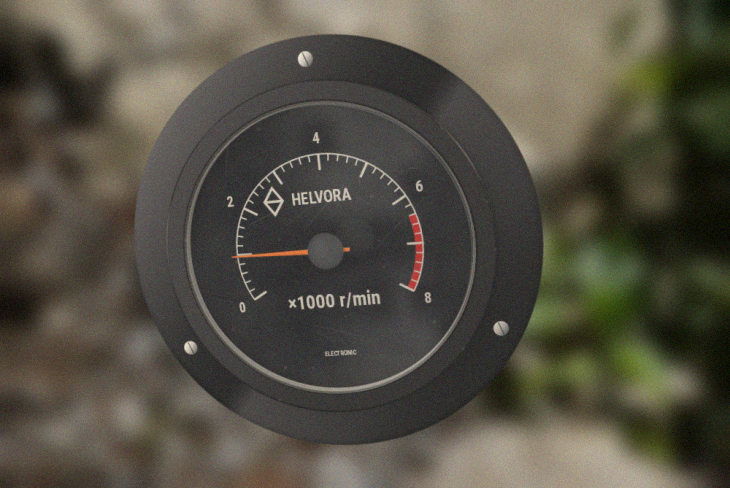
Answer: 1000rpm
